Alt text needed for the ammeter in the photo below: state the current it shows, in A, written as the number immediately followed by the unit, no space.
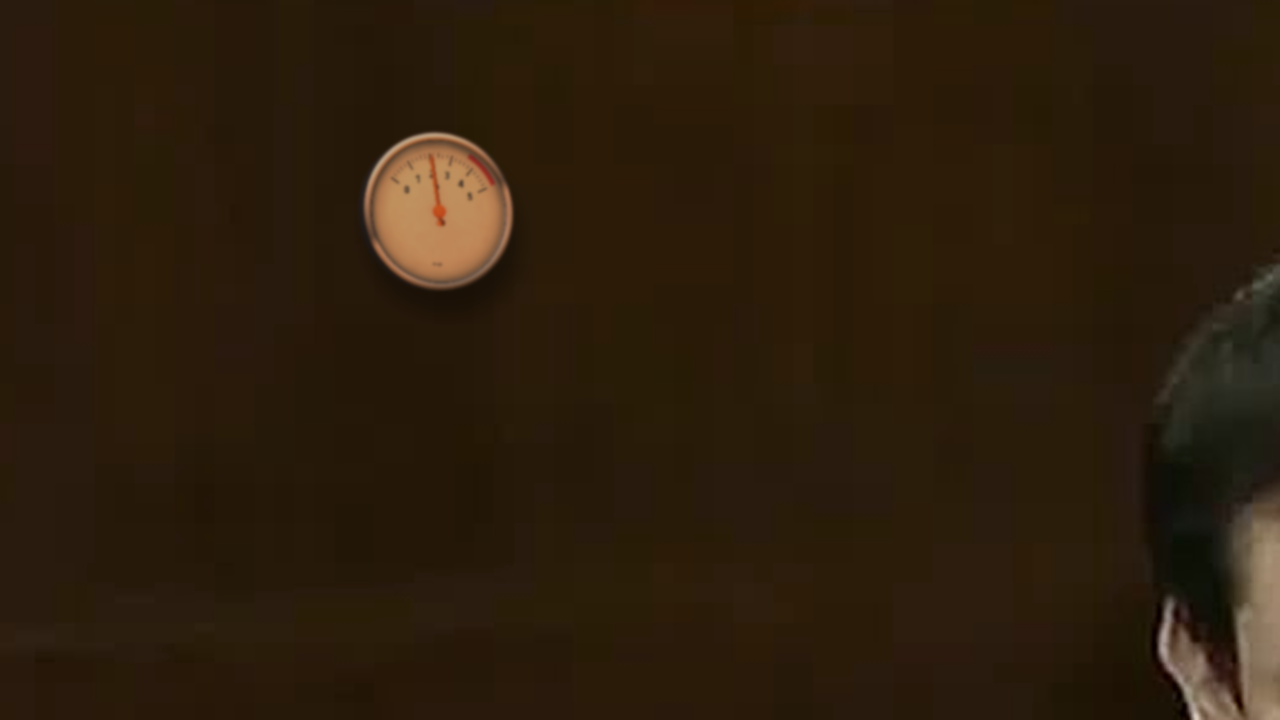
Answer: 2A
